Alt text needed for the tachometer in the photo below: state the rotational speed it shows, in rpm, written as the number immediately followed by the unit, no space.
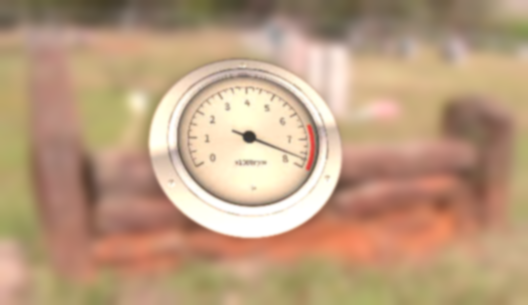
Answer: 7750rpm
